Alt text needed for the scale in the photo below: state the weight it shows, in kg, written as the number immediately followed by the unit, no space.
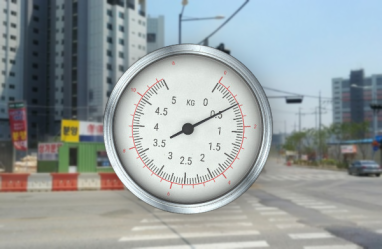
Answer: 0.5kg
